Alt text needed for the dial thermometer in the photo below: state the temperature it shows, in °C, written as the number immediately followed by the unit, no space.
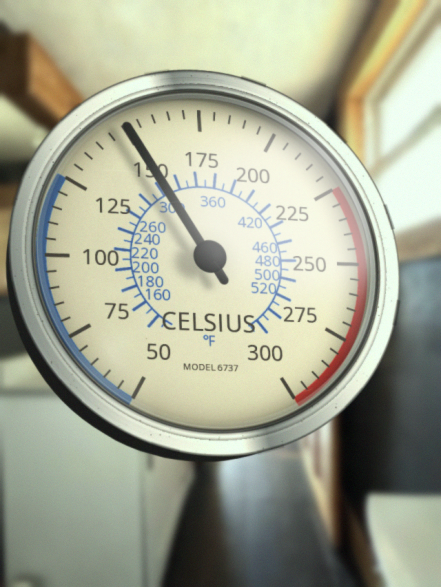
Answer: 150°C
